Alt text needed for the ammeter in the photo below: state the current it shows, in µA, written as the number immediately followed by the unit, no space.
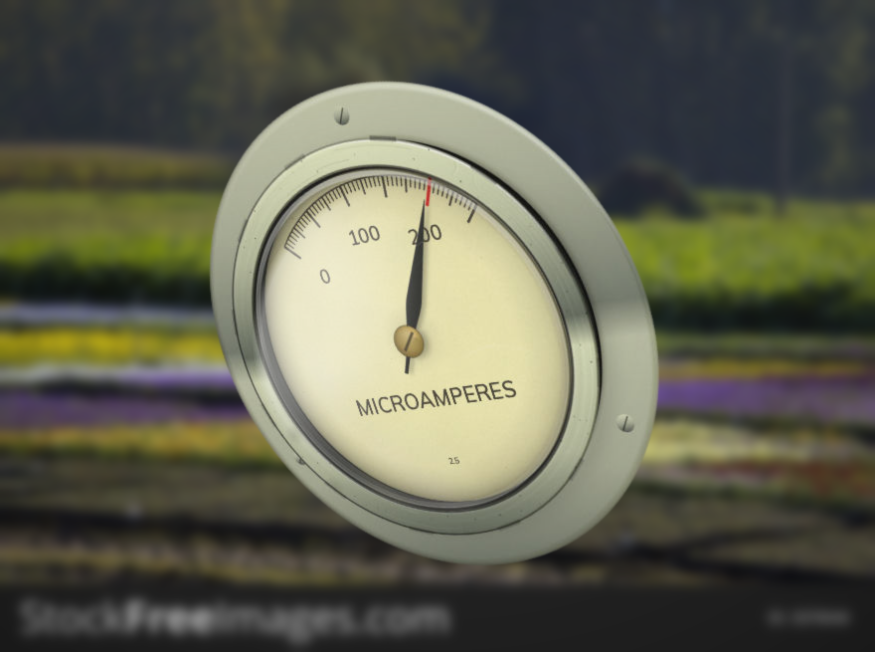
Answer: 200µA
